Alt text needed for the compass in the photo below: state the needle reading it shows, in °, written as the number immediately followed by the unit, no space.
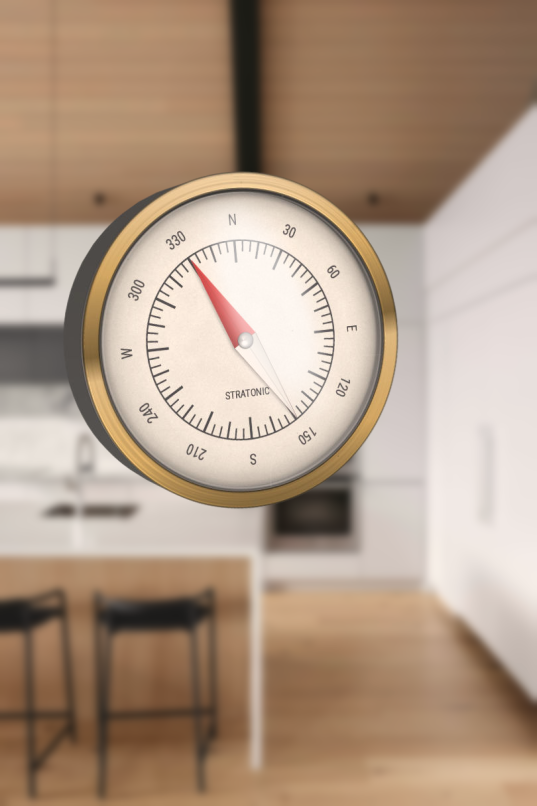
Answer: 330°
